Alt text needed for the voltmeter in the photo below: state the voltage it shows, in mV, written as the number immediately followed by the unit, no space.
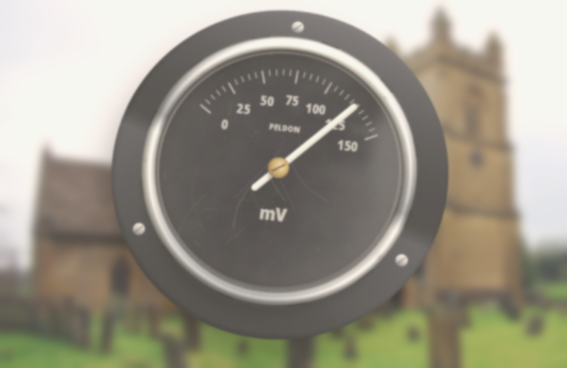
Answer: 125mV
